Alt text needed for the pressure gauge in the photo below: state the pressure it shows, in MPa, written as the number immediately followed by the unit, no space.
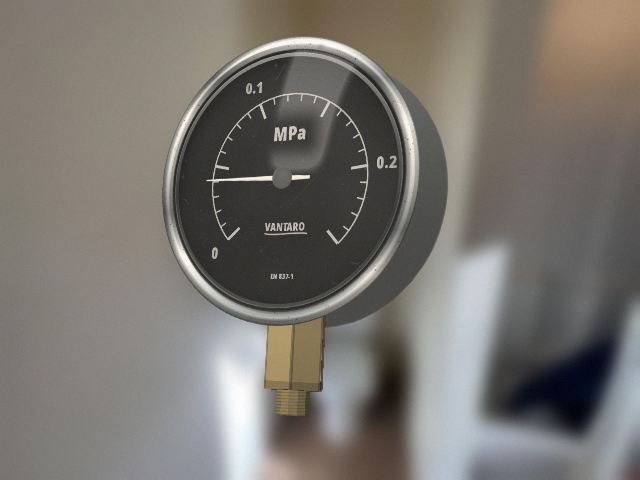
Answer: 0.04MPa
